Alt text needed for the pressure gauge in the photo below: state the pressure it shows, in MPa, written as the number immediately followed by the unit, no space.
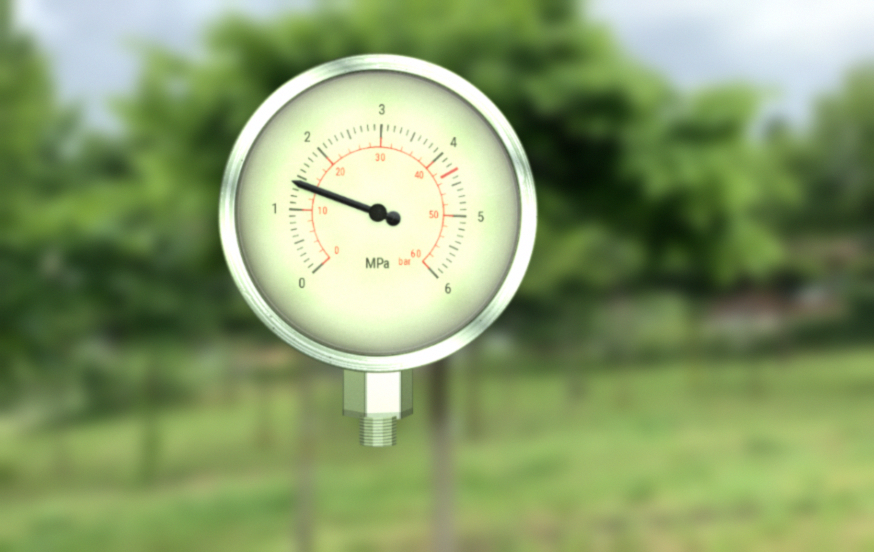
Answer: 1.4MPa
